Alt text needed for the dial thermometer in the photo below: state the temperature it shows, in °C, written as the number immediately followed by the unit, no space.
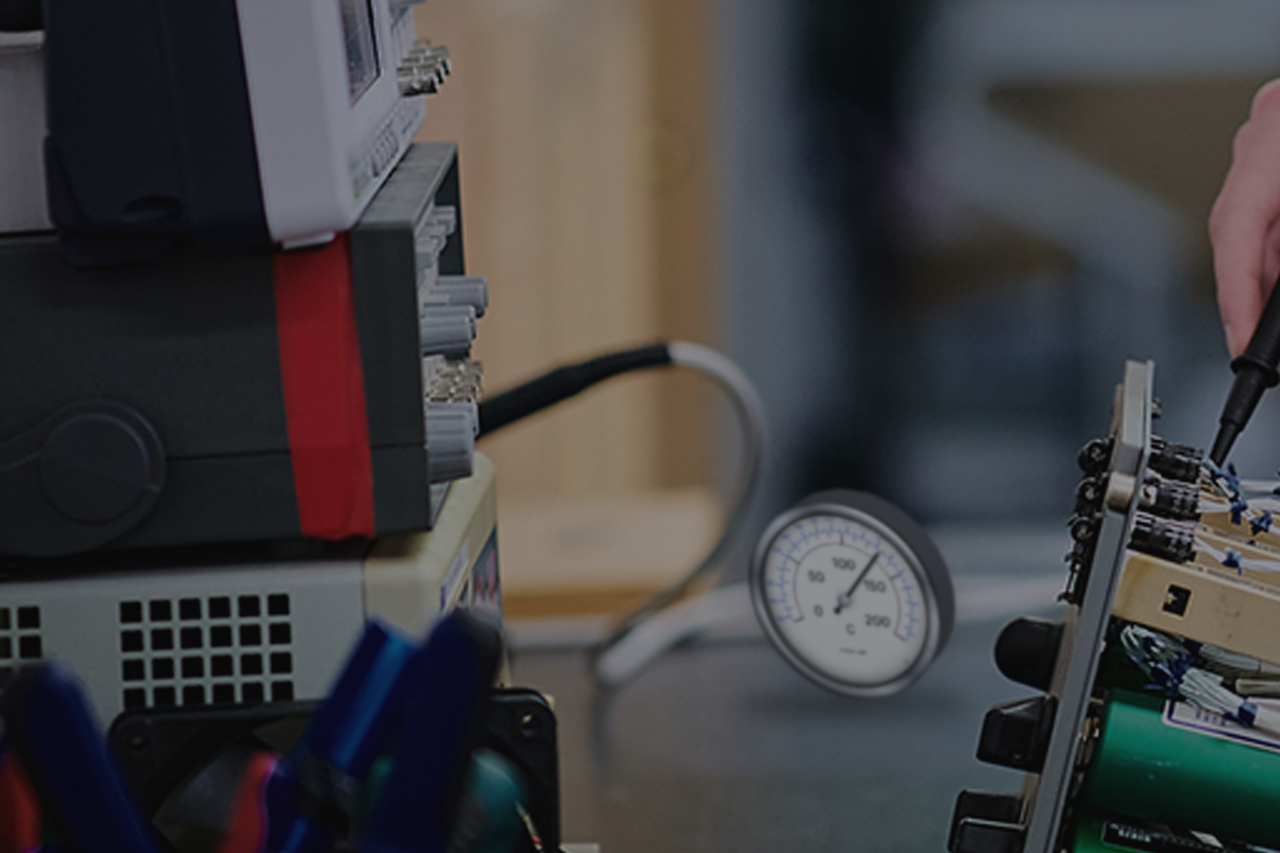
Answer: 130°C
